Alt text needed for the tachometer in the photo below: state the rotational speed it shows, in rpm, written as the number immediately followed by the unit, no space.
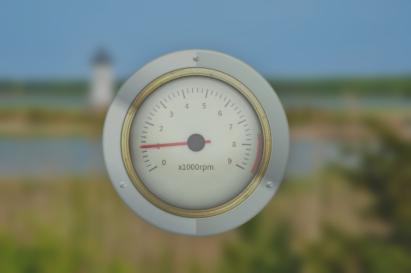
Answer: 1000rpm
